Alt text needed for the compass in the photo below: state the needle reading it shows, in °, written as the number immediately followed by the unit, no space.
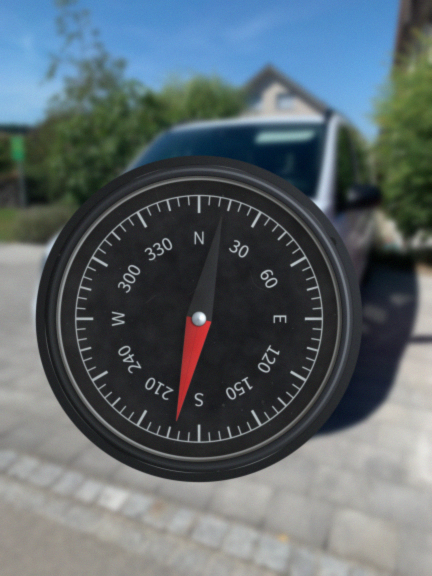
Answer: 192.5°
